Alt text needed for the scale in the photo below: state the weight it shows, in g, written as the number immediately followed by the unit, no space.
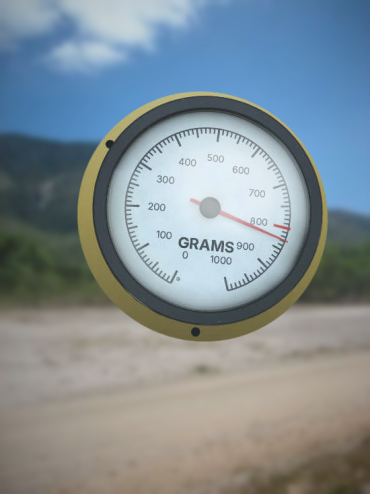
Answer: 830g
